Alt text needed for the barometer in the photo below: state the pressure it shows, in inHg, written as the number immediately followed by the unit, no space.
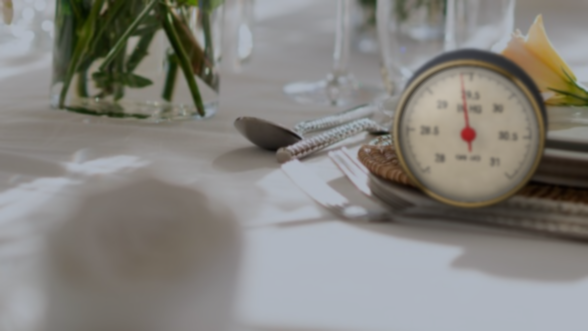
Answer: 29.4inHg
